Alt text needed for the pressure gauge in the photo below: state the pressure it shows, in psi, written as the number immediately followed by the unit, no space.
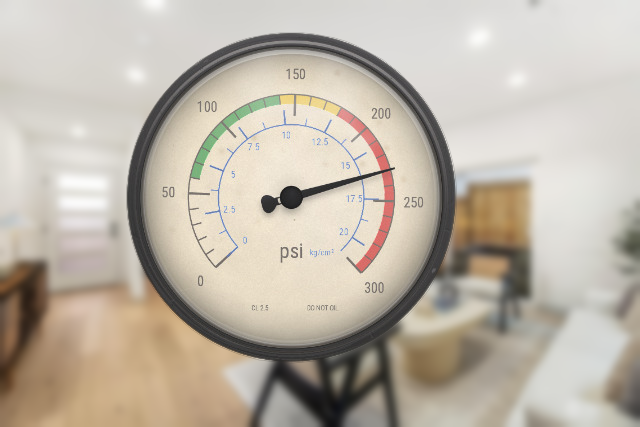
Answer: 230psi
